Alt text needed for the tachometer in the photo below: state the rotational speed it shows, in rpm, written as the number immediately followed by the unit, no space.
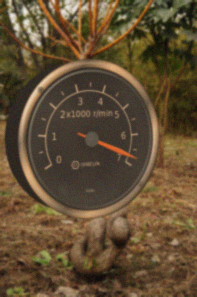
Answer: 6750rpm
